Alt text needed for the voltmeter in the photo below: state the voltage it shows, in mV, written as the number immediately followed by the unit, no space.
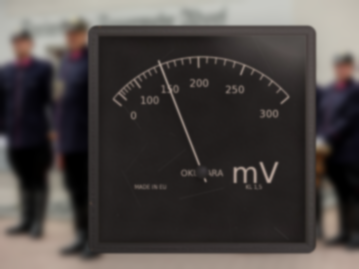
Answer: 150mV
